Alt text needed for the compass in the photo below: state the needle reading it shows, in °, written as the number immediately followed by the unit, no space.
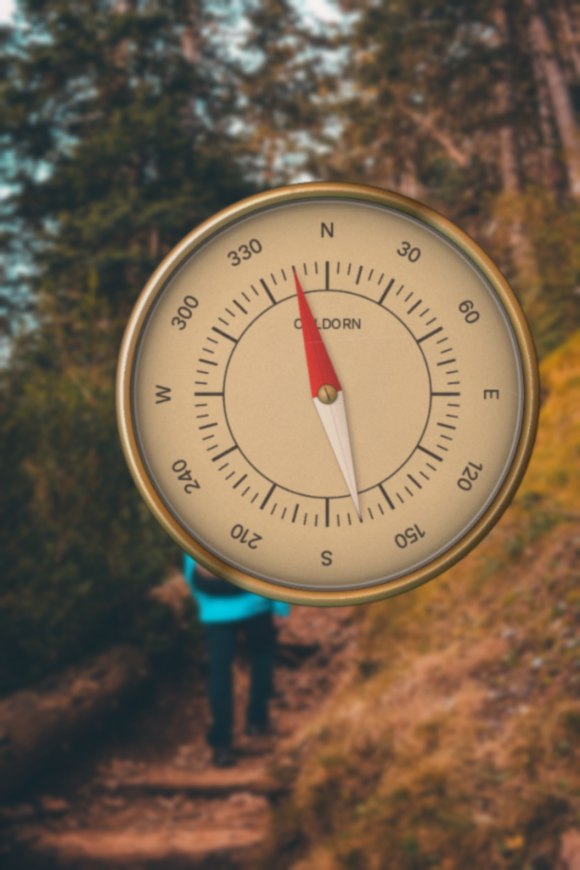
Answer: 345°
